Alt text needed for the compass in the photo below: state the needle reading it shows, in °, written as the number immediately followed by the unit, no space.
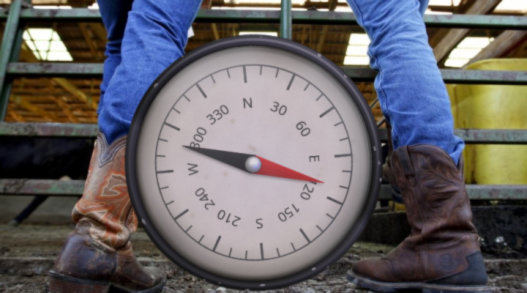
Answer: 110°
